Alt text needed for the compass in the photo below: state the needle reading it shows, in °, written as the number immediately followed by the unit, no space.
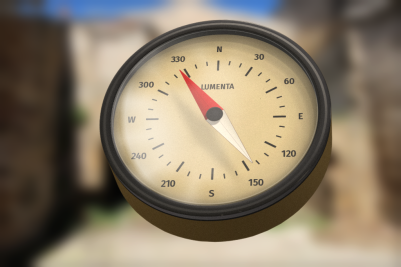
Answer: 325°
